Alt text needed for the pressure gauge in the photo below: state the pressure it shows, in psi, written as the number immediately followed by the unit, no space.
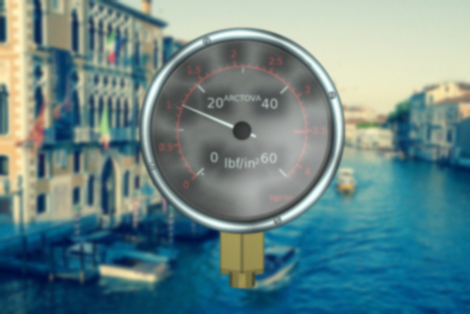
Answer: 15psi
